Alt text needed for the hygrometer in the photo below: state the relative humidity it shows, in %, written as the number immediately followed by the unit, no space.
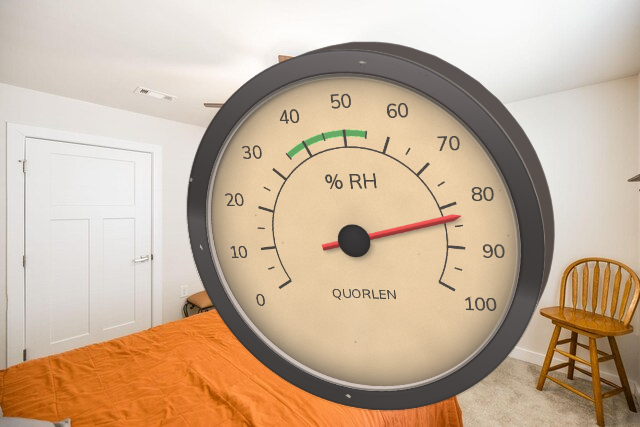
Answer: 82.5%
